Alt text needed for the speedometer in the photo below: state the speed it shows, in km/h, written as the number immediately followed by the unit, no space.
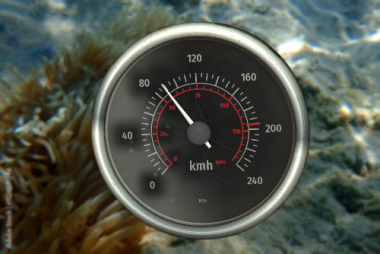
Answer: 90km/h
